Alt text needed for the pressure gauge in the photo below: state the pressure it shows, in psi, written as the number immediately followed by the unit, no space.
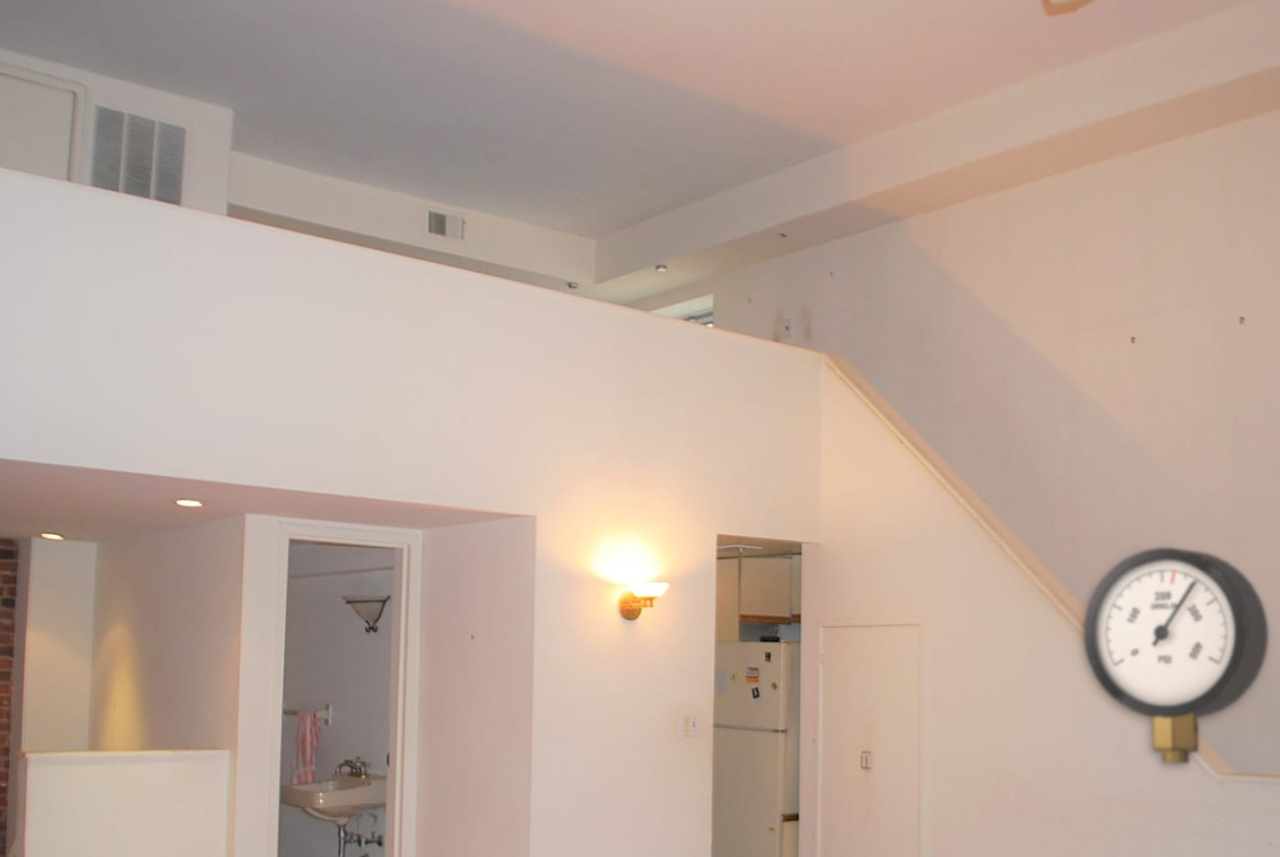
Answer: 260psi
